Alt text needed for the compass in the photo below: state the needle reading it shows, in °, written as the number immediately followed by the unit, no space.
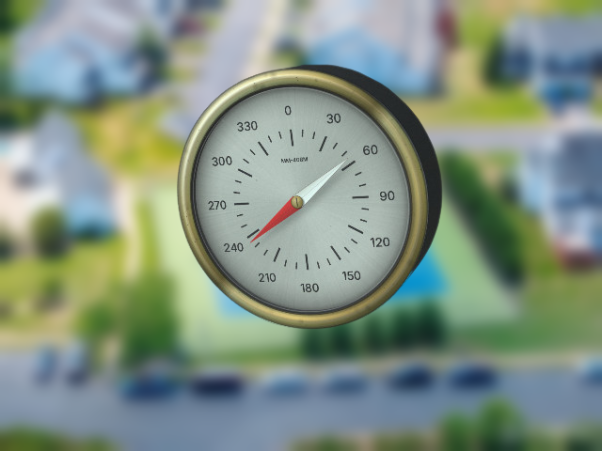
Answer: 235°
